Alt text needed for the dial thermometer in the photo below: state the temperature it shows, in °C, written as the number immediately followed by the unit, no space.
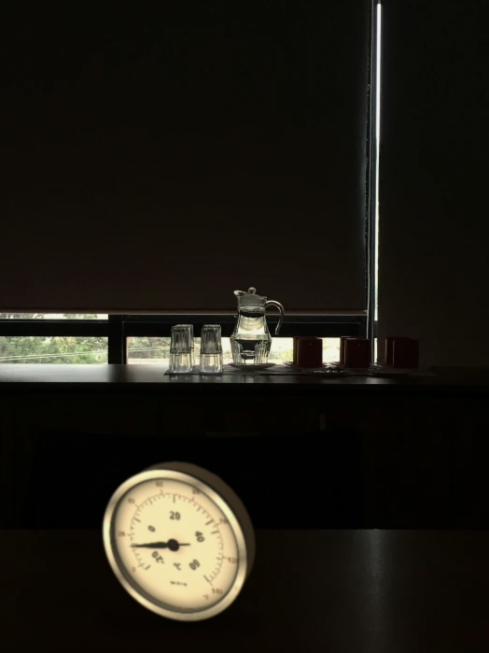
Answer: -10°C
